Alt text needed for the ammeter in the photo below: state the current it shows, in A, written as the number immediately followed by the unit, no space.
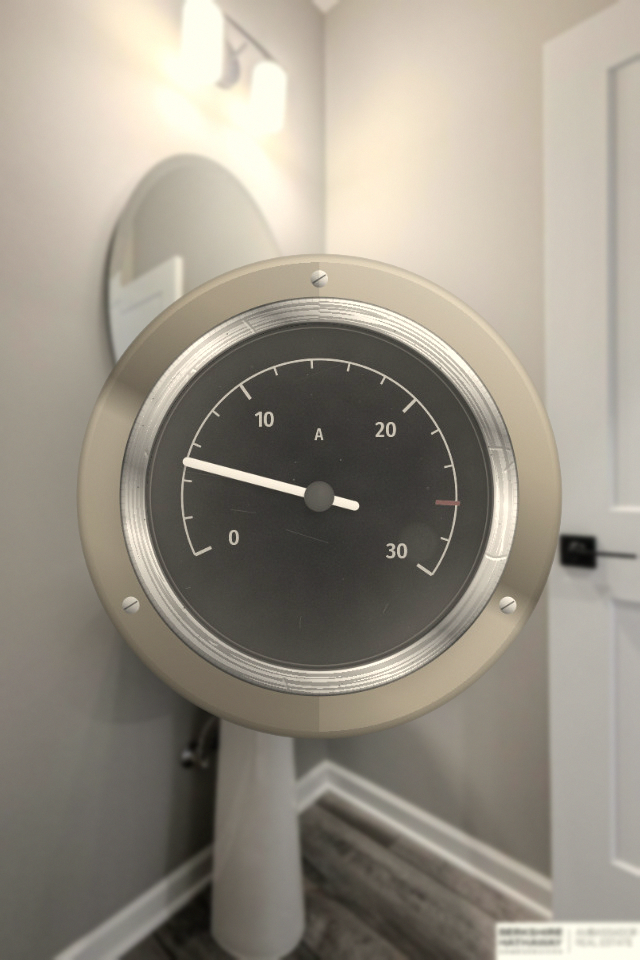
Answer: 5A
